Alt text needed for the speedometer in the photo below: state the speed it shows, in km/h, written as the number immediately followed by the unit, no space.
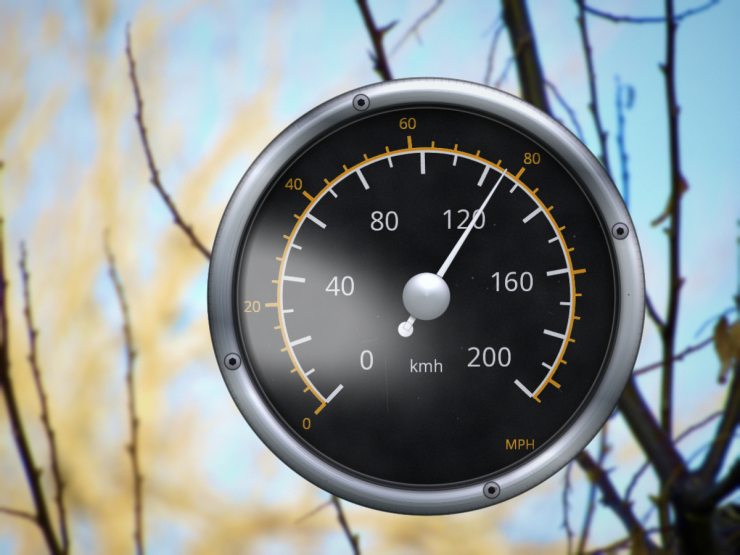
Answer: 125km/h
